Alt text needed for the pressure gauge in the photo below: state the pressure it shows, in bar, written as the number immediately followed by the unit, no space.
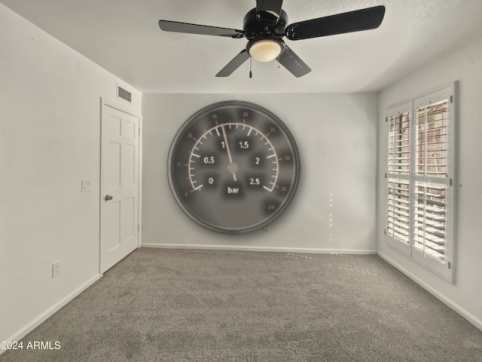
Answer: 1.1bar
